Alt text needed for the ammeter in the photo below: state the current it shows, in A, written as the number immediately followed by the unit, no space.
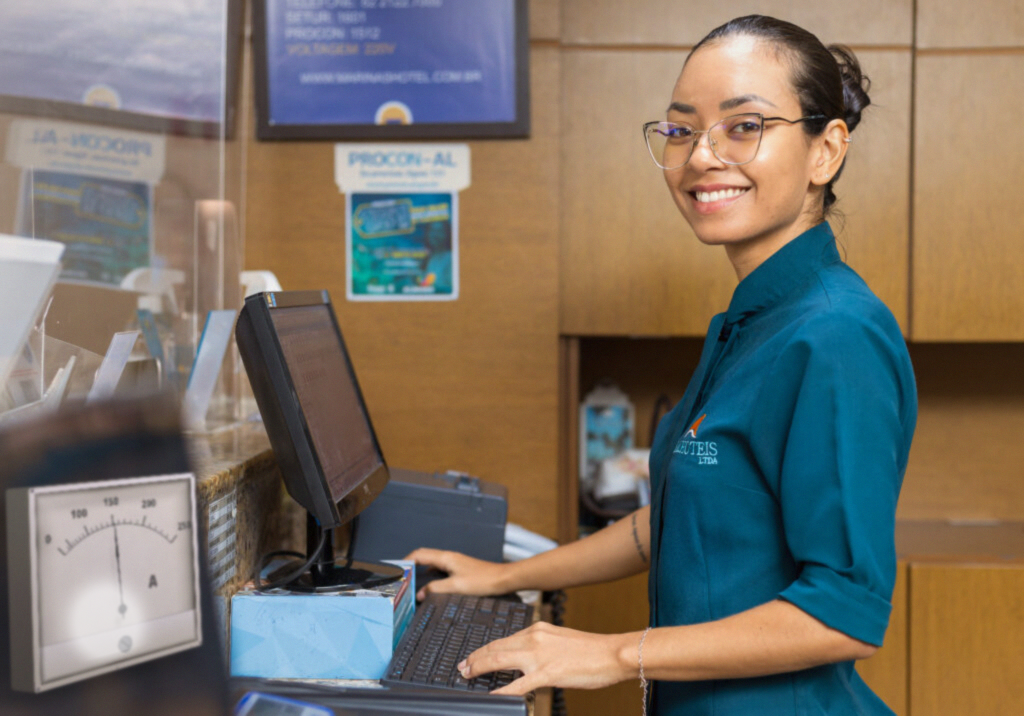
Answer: 150A
